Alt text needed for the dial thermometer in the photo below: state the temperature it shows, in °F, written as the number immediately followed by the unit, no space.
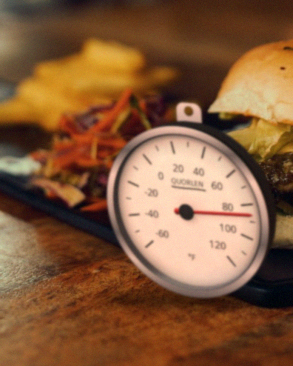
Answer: 85°F
